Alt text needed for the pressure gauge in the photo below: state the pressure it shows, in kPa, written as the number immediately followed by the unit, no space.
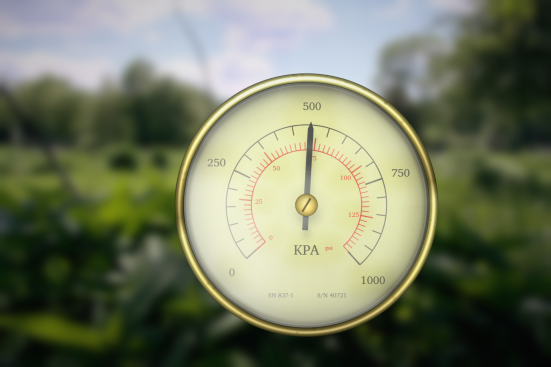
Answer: 500kPa
